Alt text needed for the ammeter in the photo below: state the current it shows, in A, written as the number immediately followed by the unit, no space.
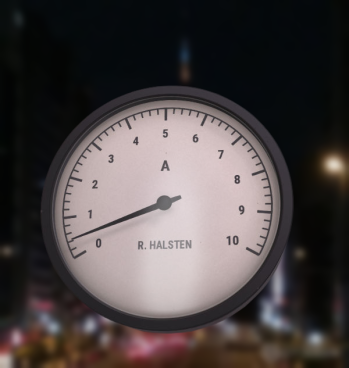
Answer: 0.4A
